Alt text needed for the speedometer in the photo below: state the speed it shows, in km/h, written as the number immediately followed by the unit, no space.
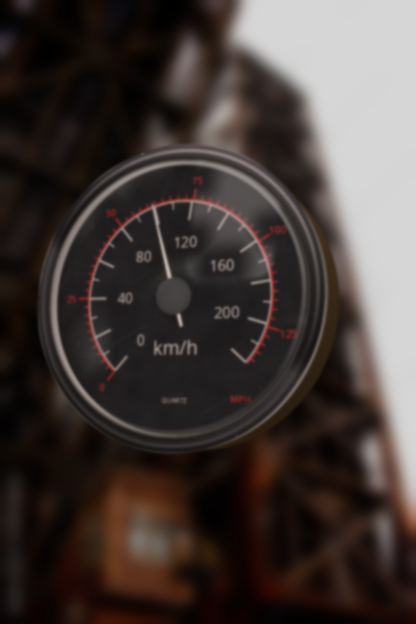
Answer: 100km/h
